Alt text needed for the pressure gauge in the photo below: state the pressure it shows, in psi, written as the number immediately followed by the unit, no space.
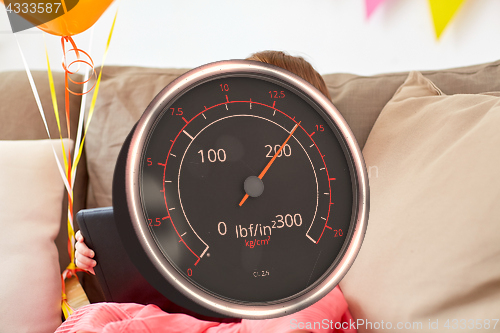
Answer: 200psi
